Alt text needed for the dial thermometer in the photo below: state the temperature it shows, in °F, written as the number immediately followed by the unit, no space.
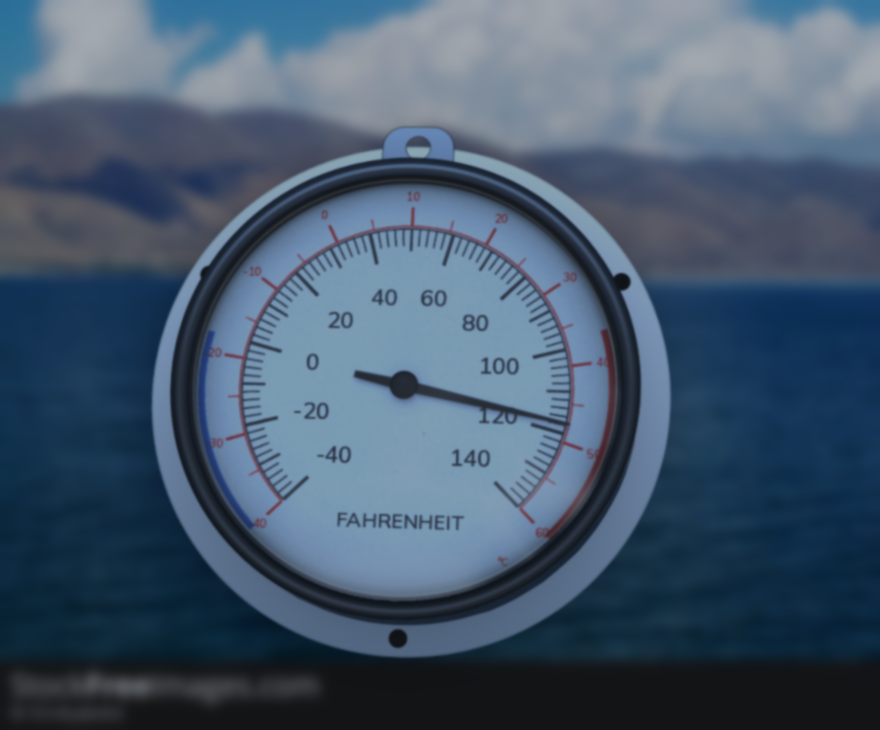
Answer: 118°F
